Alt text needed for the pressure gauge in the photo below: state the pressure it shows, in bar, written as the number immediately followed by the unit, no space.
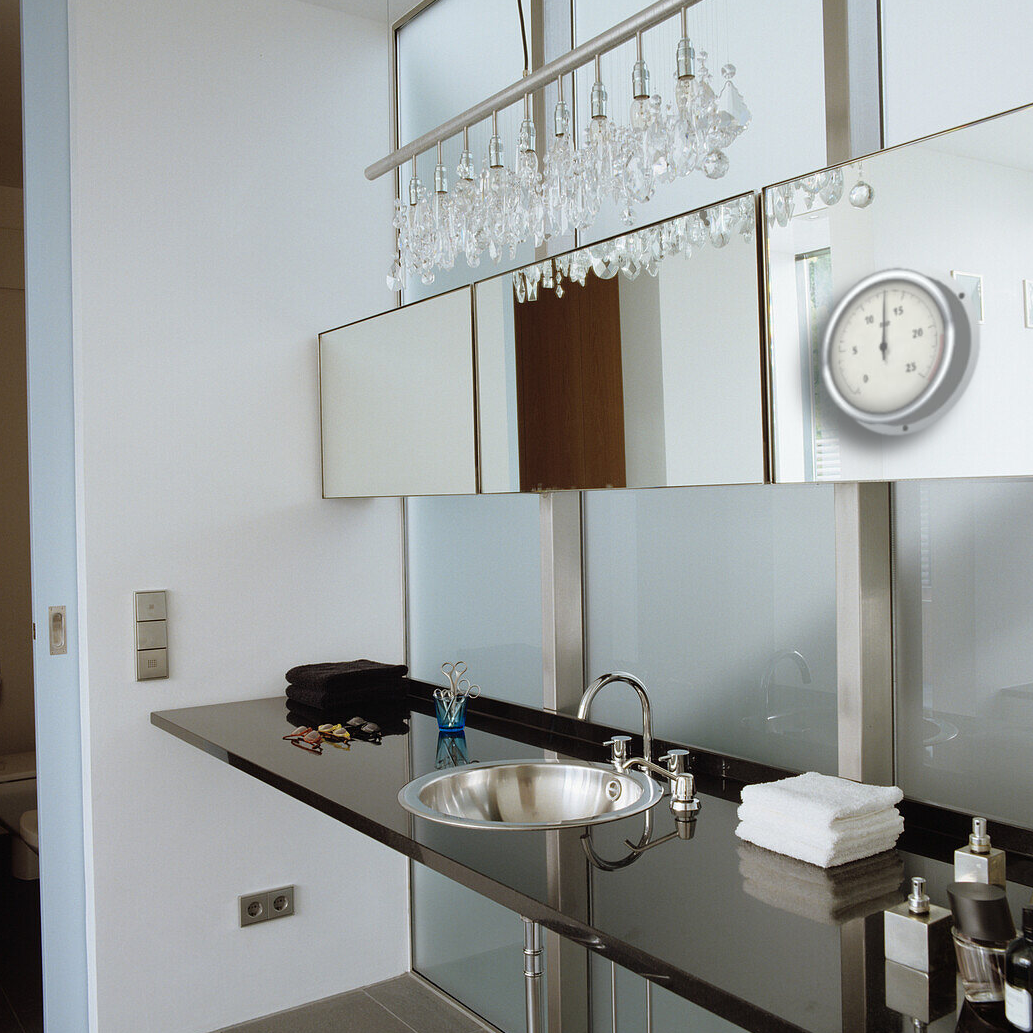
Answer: 13bar
